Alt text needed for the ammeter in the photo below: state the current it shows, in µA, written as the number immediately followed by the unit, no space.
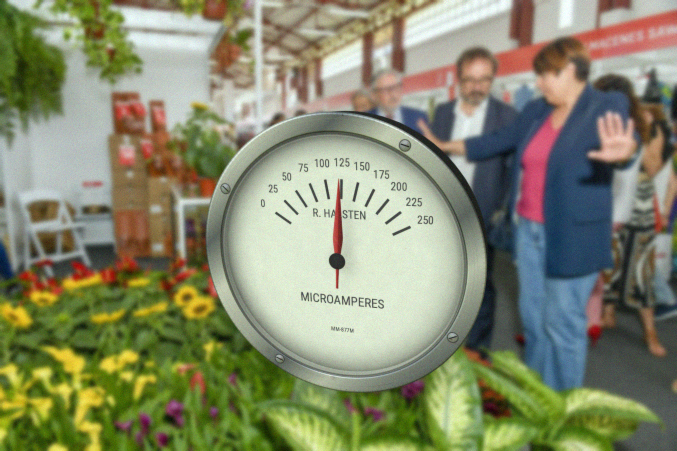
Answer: 125µA
